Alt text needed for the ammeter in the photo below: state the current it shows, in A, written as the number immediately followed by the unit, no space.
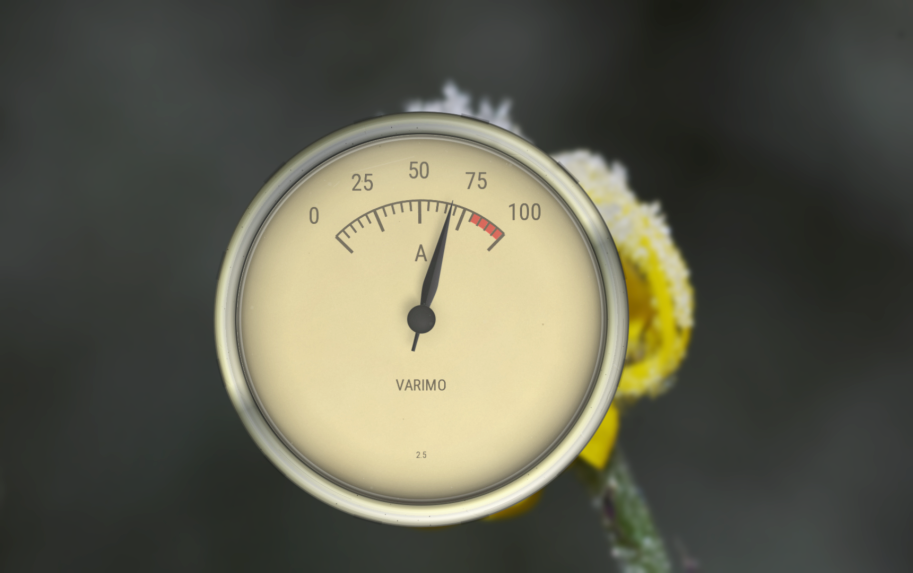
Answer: 67.5A
